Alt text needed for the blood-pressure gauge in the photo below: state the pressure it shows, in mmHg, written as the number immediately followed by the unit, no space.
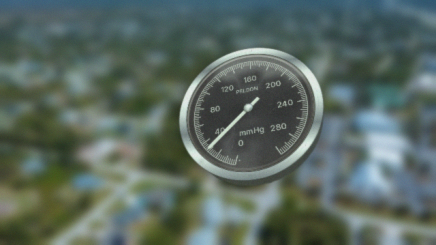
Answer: 30mmHg
